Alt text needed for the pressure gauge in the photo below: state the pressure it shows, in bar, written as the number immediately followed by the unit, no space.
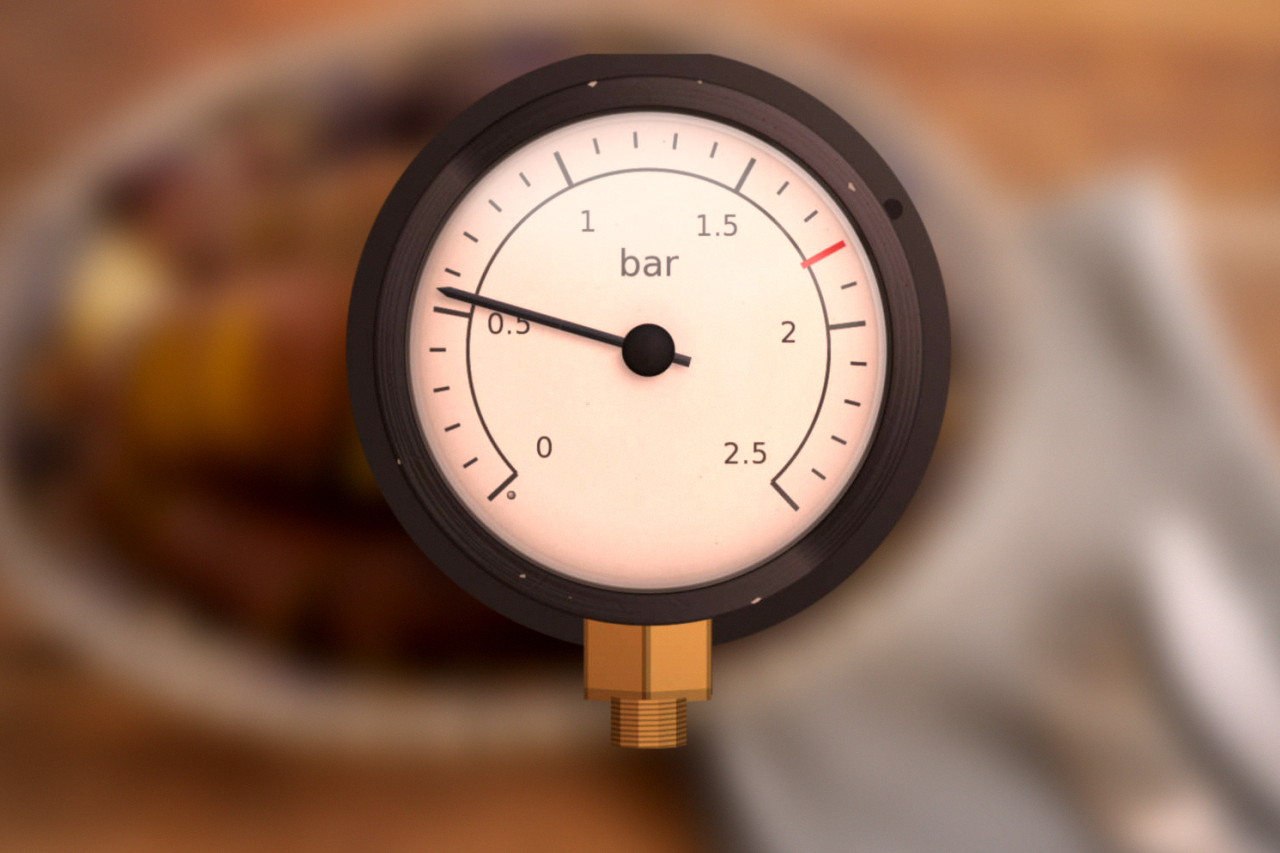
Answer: 0.55bar
